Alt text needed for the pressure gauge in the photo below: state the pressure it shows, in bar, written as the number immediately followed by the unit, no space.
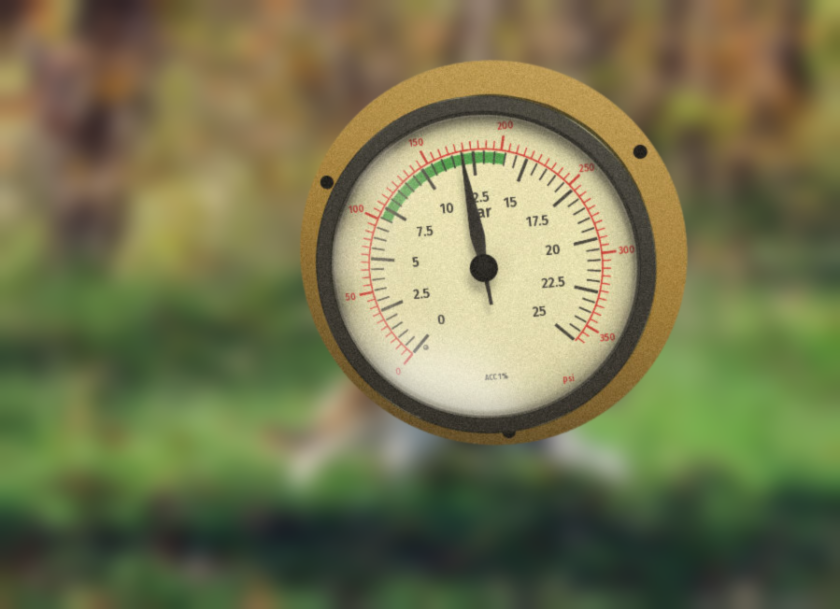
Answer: 12bar
